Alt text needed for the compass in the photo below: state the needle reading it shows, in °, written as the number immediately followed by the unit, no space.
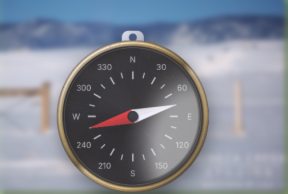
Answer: 255°
